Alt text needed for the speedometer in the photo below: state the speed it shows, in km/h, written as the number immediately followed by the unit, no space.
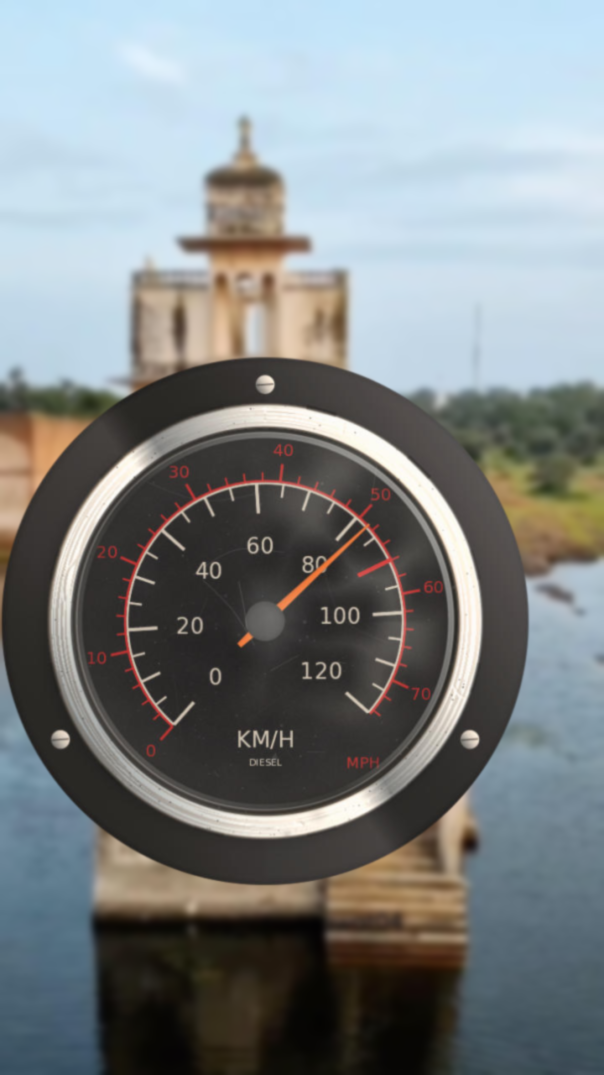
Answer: 82.5km/h
